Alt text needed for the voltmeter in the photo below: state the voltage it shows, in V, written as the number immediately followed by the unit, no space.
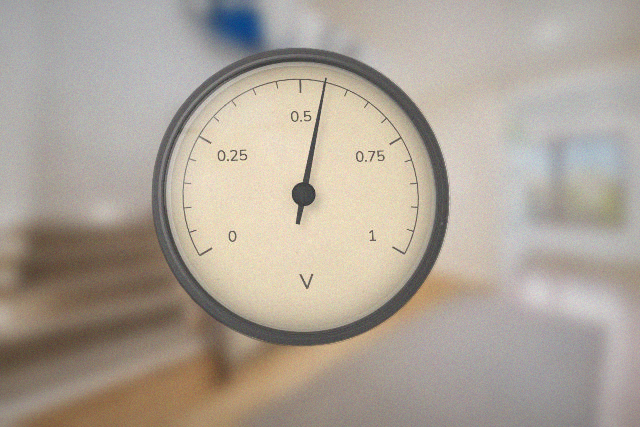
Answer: 0.55V
